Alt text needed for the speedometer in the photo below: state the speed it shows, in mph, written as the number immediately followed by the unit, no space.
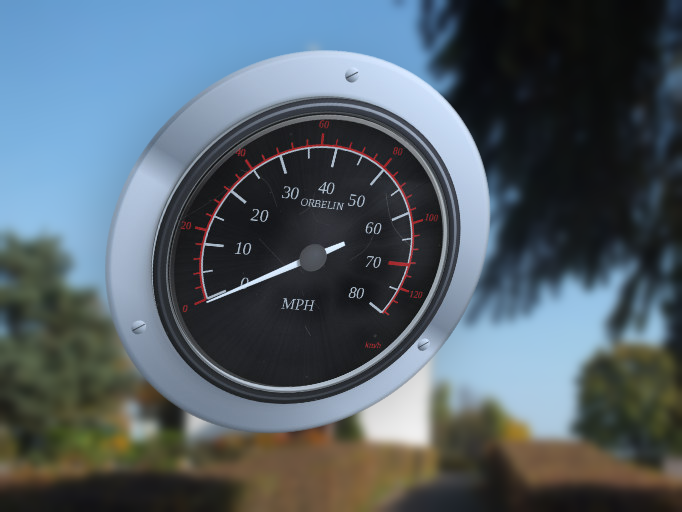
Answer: 0mph
